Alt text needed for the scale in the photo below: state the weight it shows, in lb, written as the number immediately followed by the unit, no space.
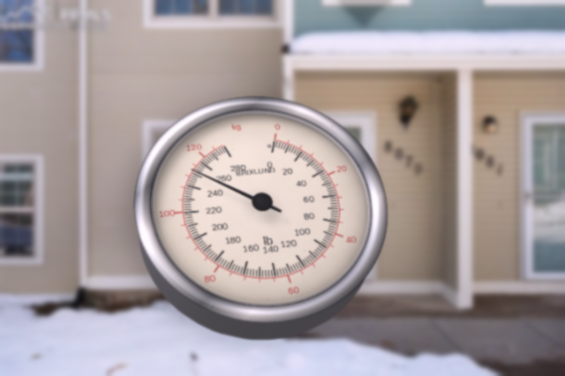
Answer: 250lb
